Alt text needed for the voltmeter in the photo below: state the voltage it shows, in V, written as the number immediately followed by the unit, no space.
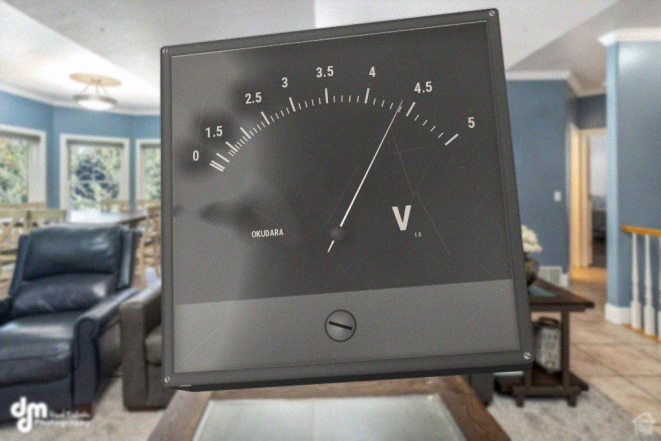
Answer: 4.4V
